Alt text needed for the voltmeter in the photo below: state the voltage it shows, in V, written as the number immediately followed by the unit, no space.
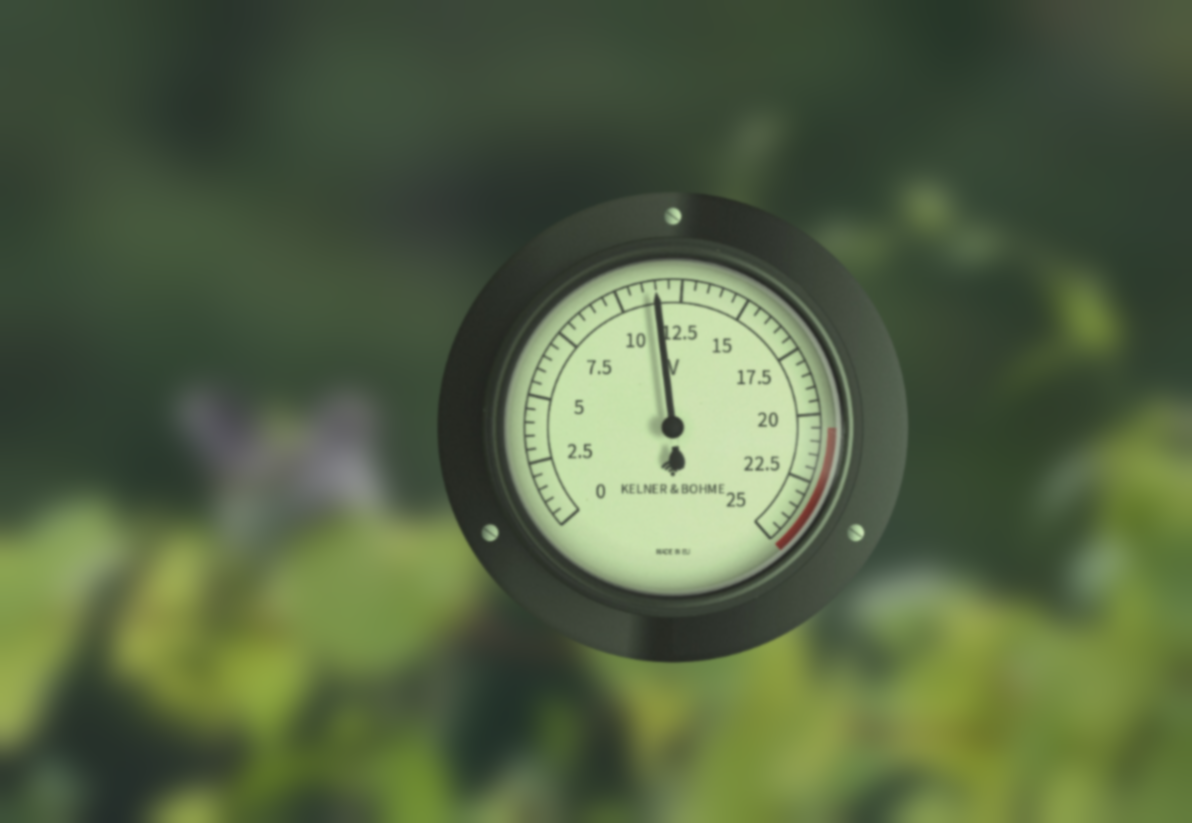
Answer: 11.5V
